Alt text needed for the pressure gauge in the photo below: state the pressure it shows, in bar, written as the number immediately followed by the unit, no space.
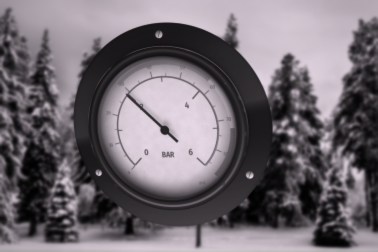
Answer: 2bar
